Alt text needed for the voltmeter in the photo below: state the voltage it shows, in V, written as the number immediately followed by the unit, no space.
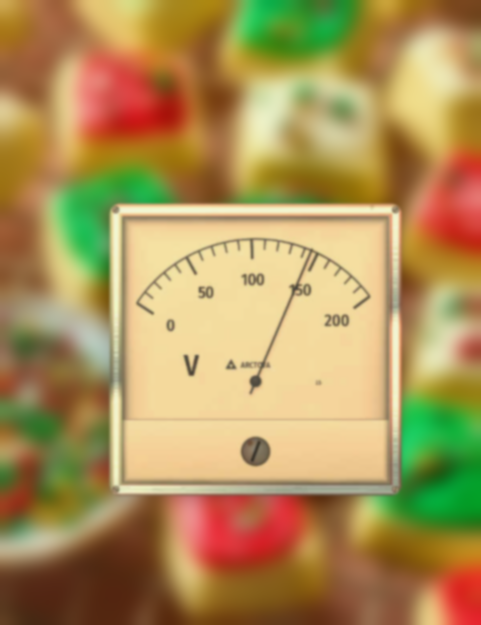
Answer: 145V
